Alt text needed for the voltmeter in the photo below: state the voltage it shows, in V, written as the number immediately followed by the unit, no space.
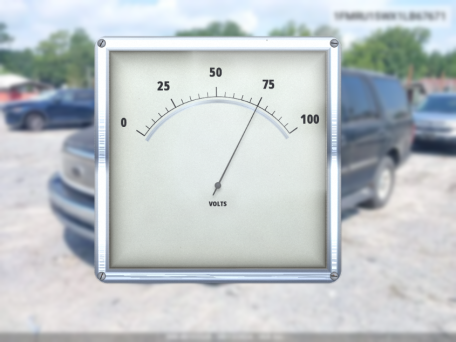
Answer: 75V
